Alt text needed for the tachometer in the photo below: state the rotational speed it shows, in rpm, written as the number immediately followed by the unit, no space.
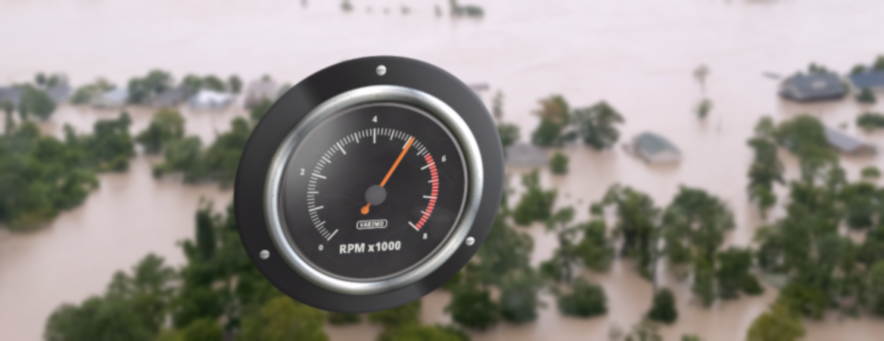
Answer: 5000rpm
